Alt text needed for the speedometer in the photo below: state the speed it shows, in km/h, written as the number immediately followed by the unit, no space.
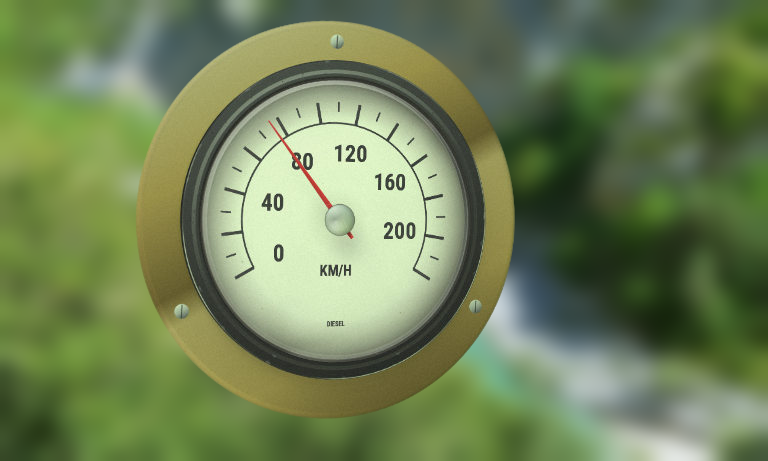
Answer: 75km/h
